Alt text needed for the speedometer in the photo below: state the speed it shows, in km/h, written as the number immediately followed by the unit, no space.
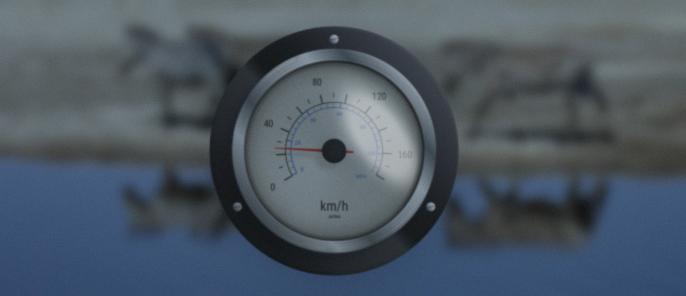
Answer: 25km/h
